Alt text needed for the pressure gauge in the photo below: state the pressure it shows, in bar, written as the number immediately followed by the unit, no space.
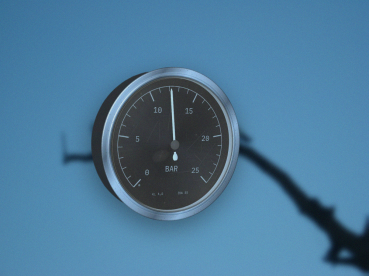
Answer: 12bar
